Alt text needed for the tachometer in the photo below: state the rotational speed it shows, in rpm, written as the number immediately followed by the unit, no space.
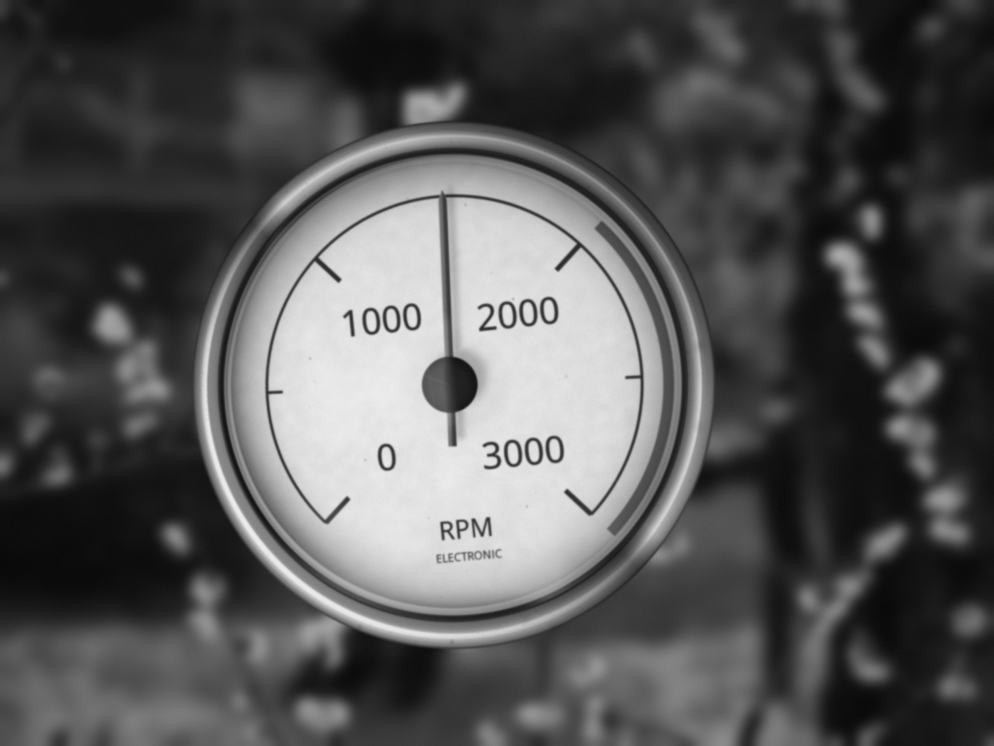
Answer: 1500rpm
